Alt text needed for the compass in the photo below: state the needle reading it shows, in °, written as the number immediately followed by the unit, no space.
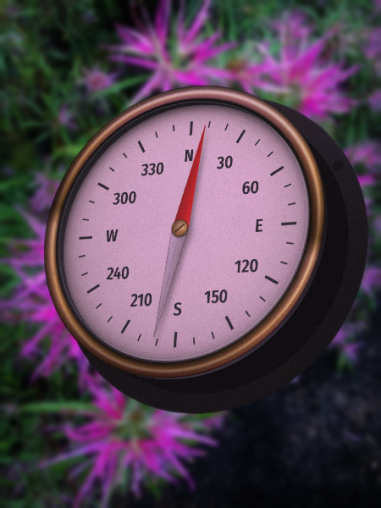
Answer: 10°
